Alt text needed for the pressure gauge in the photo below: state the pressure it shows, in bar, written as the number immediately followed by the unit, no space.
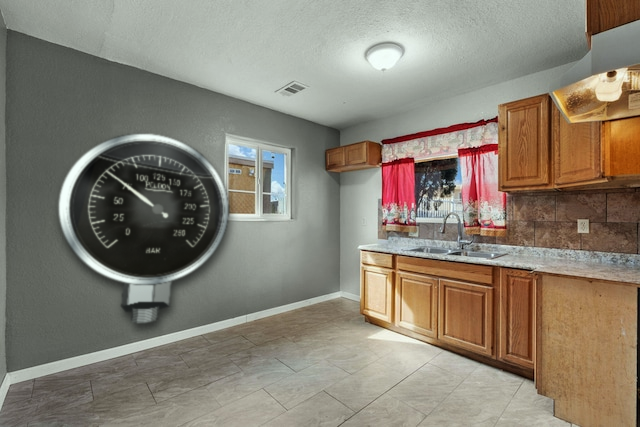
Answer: 75bar
